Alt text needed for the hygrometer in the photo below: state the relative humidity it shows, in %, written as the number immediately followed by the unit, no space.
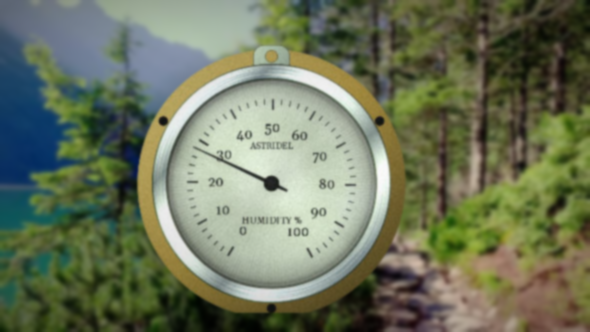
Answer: 28%
